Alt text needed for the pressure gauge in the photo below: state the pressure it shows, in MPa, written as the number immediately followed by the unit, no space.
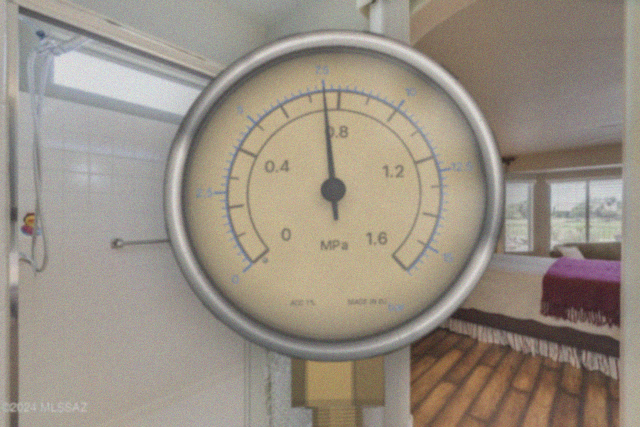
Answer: 0.75MPa
